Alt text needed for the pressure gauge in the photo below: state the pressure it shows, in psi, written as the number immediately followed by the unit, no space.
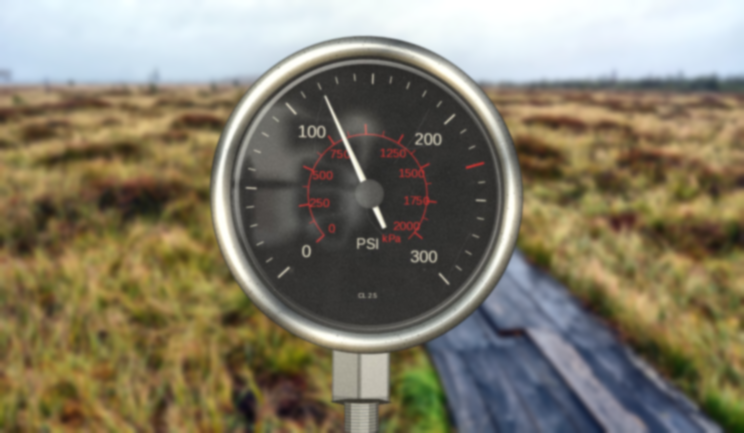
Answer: 120psi
